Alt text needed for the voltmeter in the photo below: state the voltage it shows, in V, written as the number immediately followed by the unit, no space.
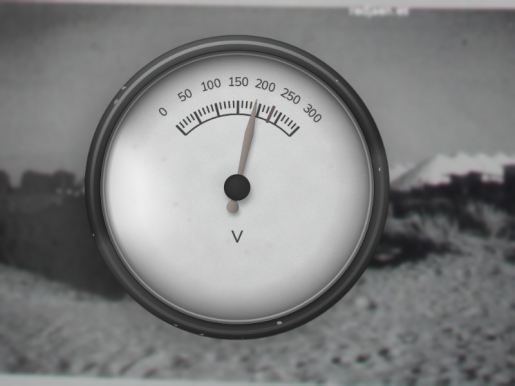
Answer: 190V
